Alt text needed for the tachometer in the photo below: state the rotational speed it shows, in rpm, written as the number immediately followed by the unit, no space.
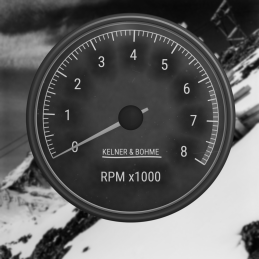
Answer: 0rpm
